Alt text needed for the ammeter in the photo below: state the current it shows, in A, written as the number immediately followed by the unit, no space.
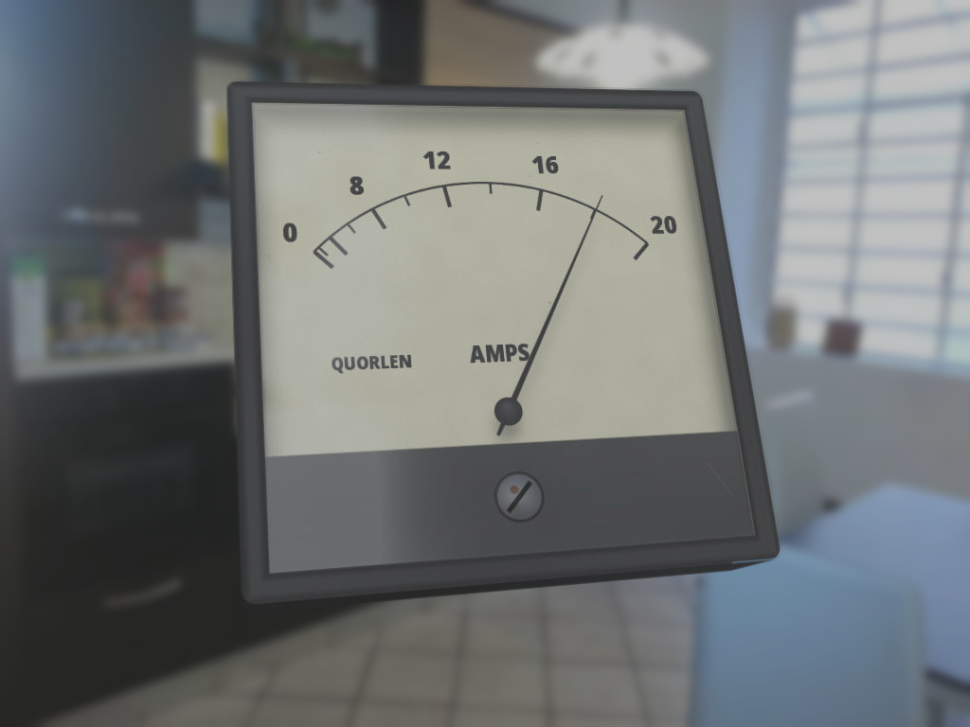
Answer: 18A
